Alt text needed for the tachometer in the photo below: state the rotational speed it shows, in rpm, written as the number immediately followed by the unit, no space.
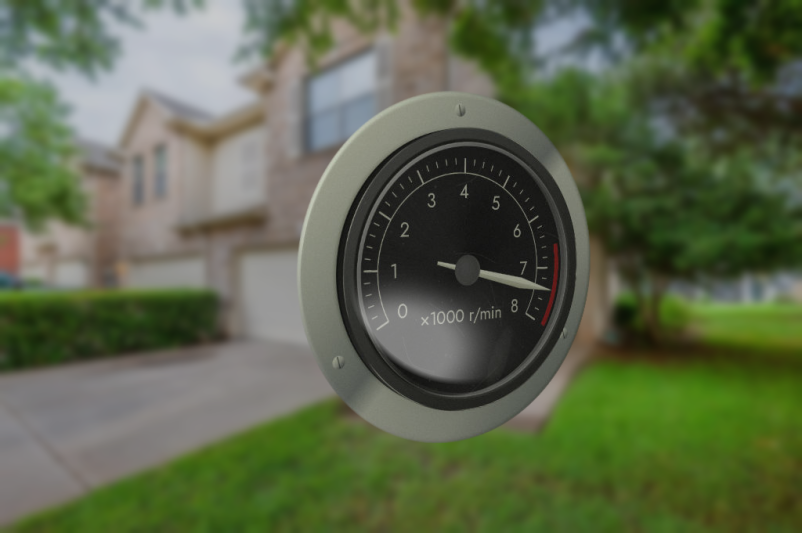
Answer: 7400rpm
